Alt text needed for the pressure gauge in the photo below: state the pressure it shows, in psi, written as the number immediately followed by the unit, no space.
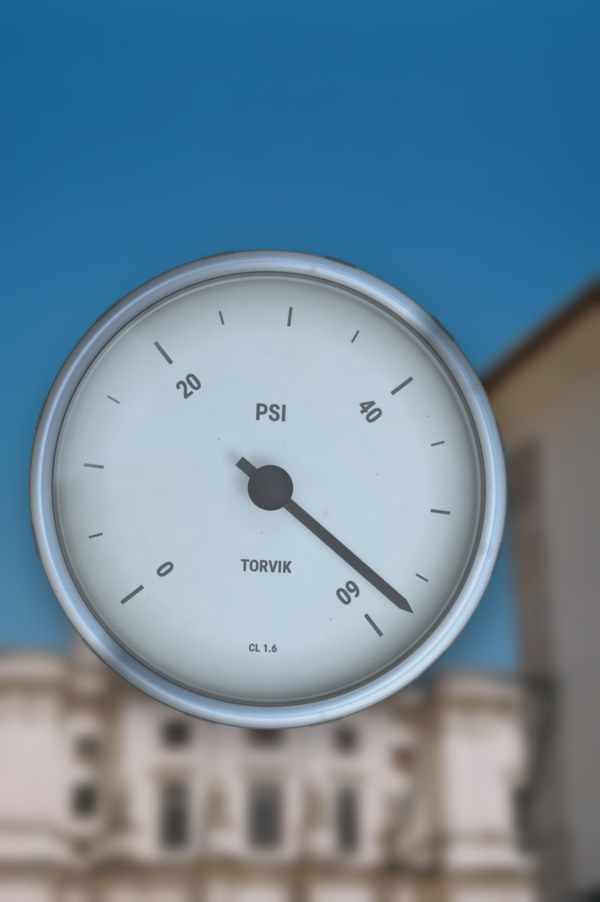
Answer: 57.5psi
